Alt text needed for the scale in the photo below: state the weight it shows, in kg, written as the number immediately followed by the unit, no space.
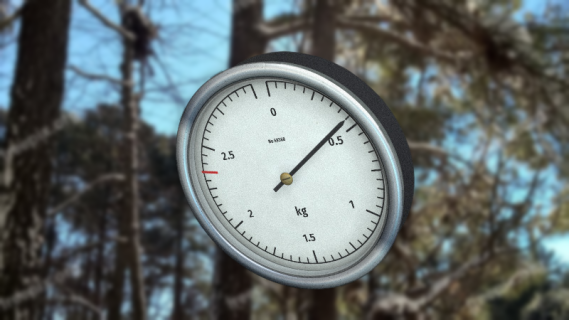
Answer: 0.45kg
